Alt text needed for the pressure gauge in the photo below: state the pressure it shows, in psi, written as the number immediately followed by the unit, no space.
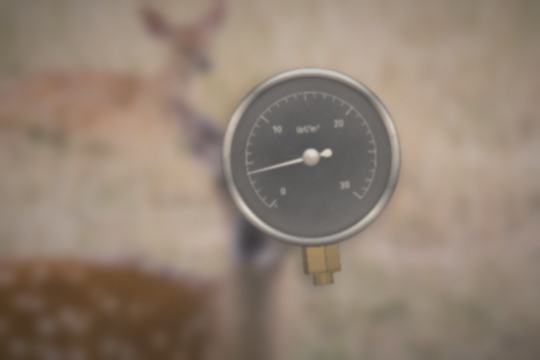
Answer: 4psi
